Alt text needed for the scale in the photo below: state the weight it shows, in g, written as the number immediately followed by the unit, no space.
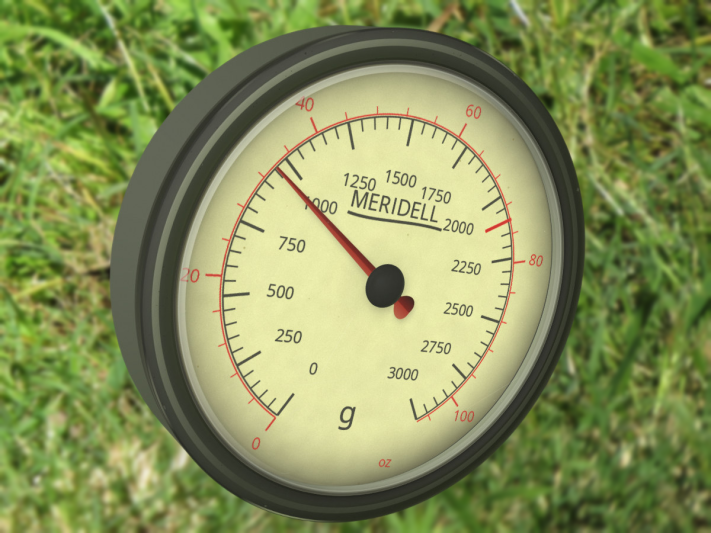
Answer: 950g
